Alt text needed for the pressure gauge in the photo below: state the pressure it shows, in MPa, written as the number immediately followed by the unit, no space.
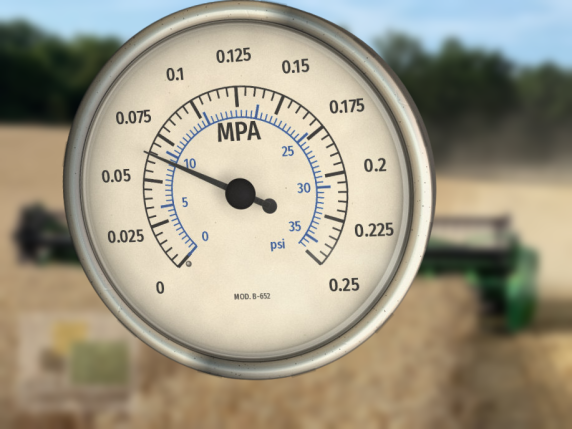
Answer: 0.065MPa
